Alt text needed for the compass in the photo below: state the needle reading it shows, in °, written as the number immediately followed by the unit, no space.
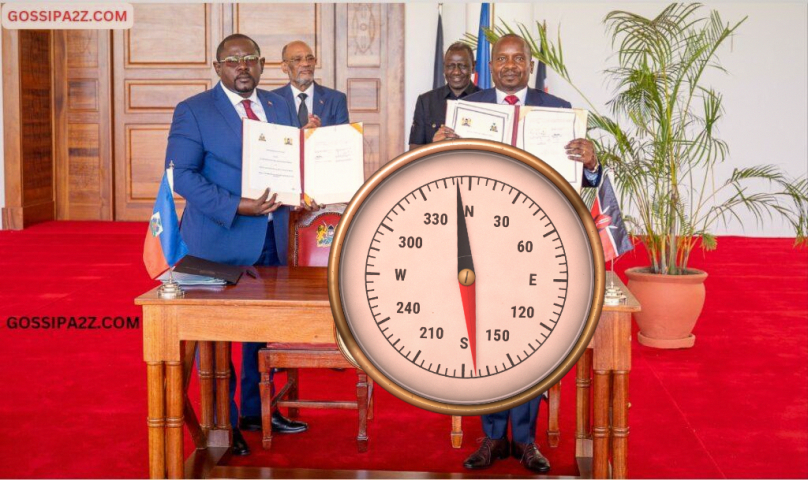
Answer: 172.5°
